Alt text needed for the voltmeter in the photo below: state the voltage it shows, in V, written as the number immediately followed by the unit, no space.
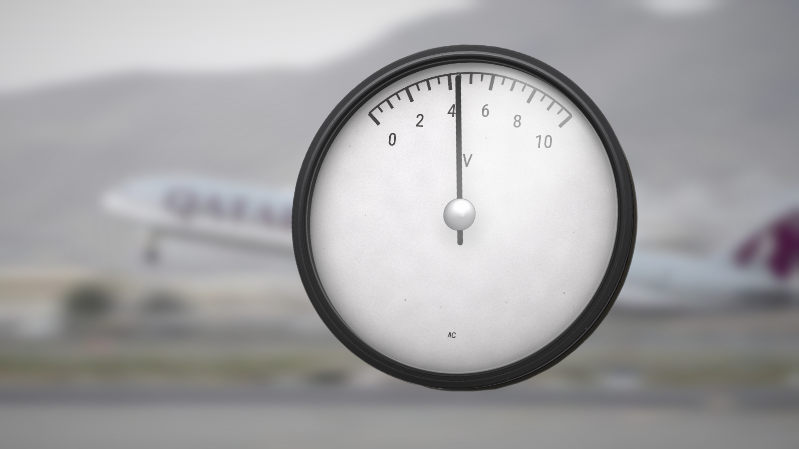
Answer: 4.5V
